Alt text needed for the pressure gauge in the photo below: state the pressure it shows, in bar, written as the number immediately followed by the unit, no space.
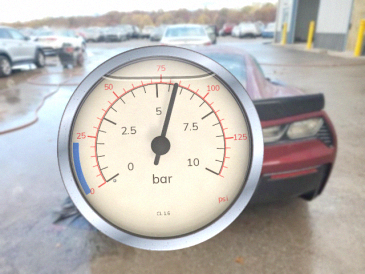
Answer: 5.75bar
